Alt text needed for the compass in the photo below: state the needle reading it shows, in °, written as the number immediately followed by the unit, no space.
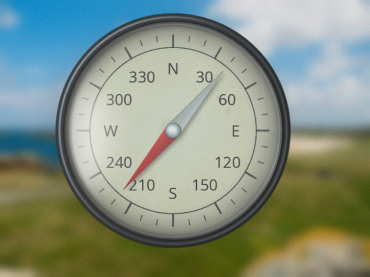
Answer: 220°
